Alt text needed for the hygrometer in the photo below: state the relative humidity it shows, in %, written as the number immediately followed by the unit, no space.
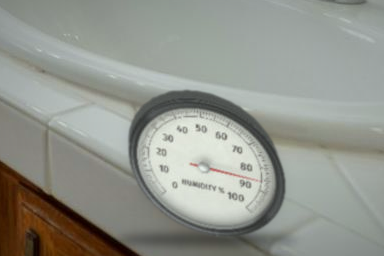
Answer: 85%
